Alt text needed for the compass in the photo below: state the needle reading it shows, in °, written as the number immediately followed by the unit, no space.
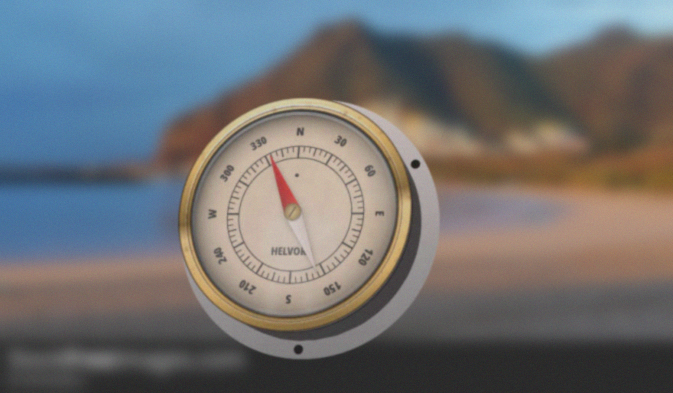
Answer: 335°
